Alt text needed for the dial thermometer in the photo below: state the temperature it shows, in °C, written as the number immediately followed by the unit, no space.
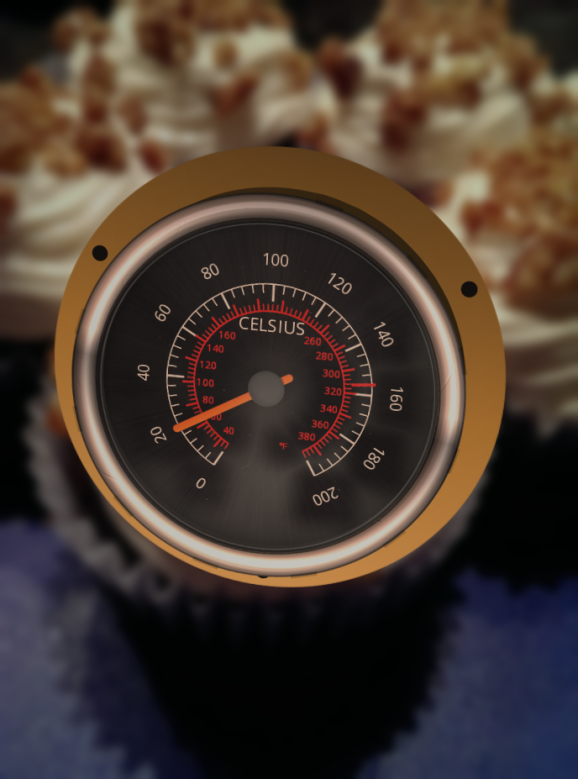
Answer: 20°C
